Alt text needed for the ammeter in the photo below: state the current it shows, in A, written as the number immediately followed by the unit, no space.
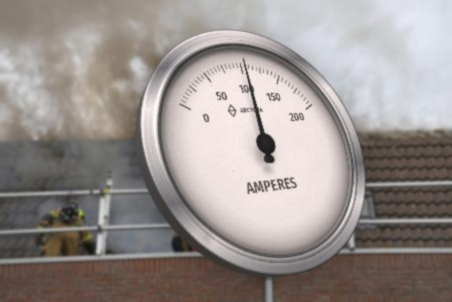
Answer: 100A
